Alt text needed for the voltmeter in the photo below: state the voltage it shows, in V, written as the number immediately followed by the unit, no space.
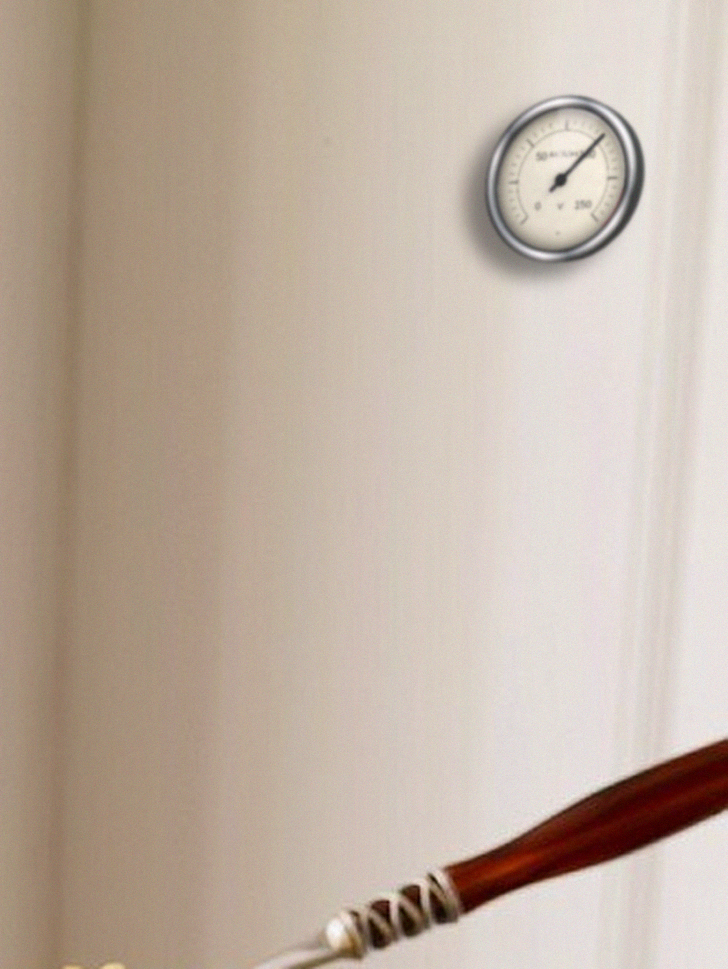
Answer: 100V
